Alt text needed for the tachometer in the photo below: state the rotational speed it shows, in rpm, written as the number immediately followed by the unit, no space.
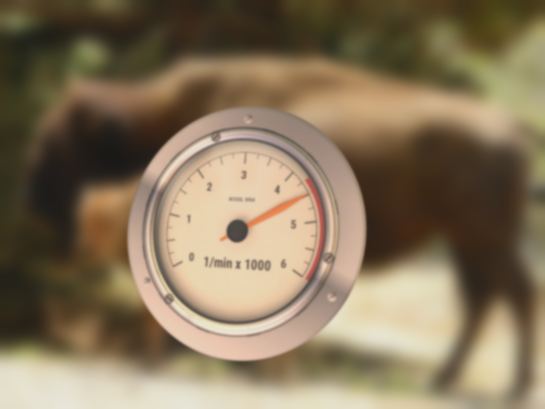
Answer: 4500rpm
